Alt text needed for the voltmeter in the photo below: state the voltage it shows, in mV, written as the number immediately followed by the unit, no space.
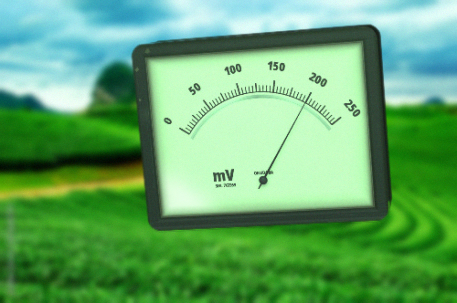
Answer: 200mV
